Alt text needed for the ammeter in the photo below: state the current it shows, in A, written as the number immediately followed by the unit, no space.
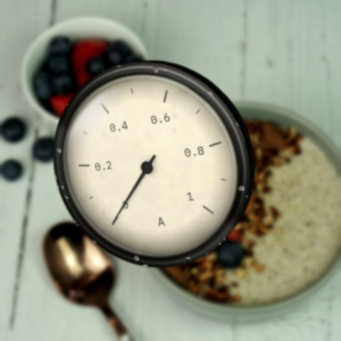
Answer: 0A
